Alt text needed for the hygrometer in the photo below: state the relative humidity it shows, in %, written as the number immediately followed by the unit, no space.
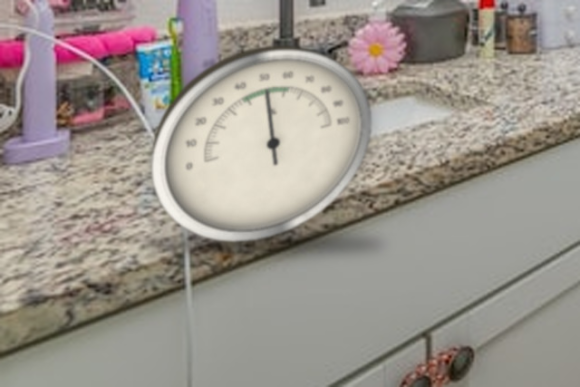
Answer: 50%
